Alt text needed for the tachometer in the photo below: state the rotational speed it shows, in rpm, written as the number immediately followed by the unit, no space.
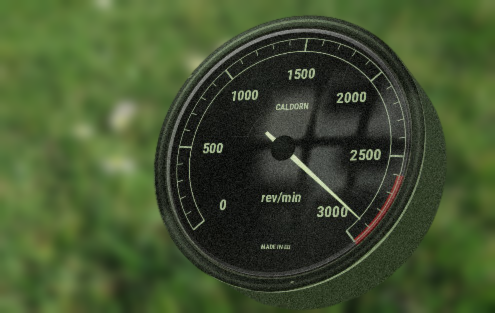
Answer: 2900rpm
